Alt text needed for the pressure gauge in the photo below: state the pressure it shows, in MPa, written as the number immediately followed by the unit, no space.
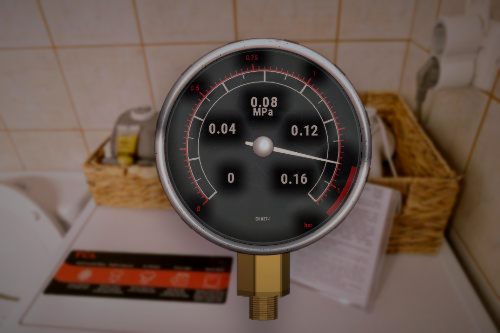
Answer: 0.14MPa
